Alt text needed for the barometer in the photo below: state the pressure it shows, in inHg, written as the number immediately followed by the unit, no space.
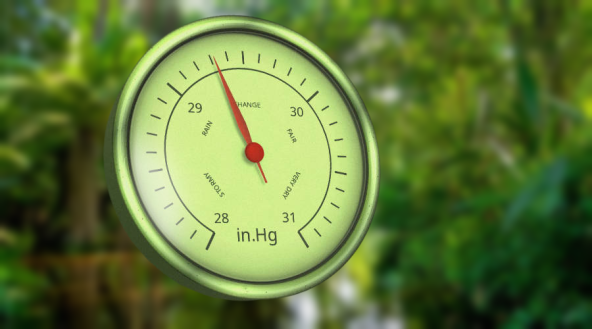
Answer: 29.3inHg
